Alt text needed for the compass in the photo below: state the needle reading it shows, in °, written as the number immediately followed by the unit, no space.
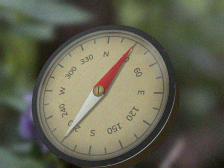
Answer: 30°
